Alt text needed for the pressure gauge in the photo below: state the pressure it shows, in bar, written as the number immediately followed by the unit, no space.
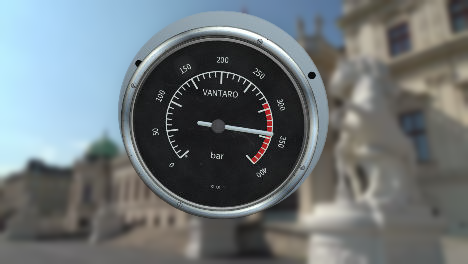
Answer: 340bar
